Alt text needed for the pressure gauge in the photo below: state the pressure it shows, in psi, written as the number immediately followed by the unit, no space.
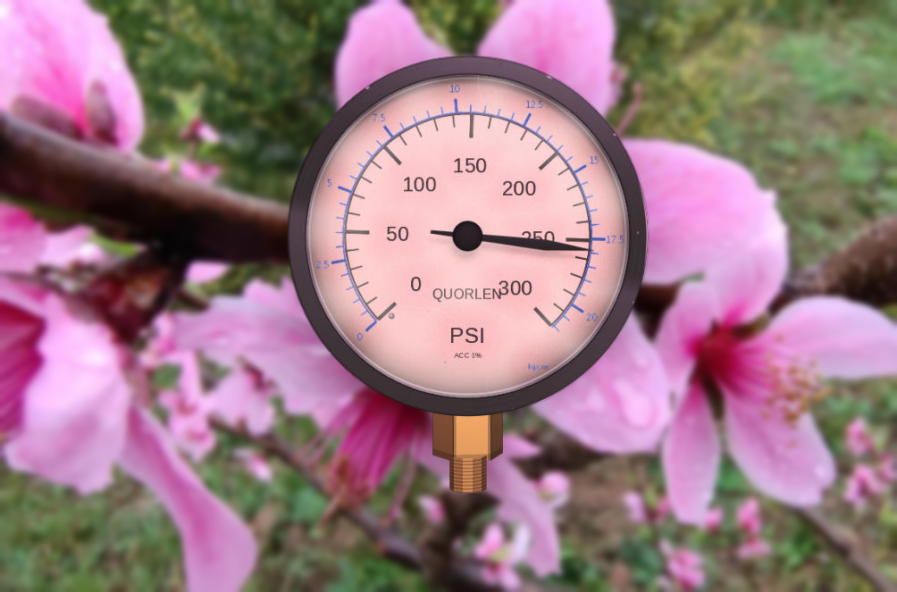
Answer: 255psi
